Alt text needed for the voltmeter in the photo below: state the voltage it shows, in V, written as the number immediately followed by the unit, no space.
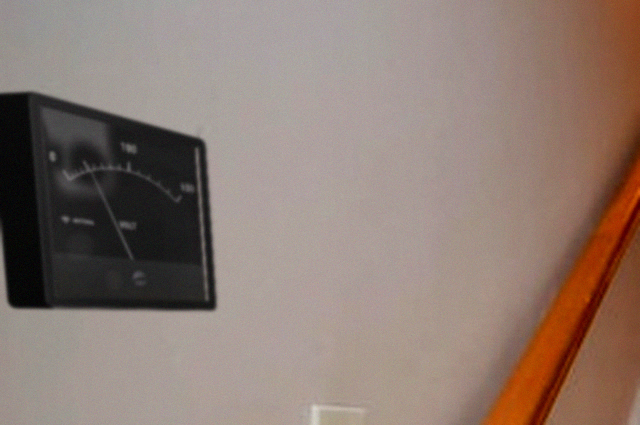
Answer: 50V
